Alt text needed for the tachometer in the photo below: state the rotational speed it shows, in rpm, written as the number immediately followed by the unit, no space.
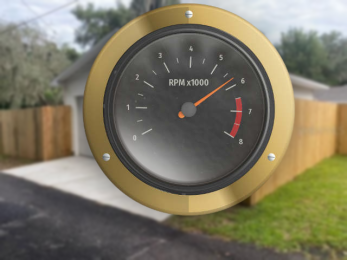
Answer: 5750rpm
